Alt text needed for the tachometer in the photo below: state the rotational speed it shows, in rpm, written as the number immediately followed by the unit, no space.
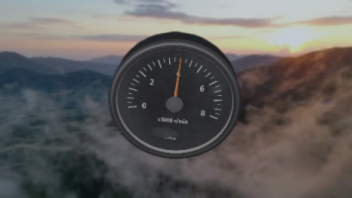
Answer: 4000rpm
